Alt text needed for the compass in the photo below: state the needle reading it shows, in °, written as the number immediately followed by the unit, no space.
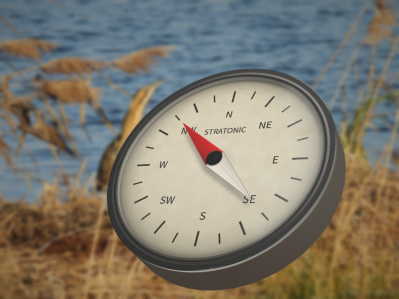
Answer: 315°
